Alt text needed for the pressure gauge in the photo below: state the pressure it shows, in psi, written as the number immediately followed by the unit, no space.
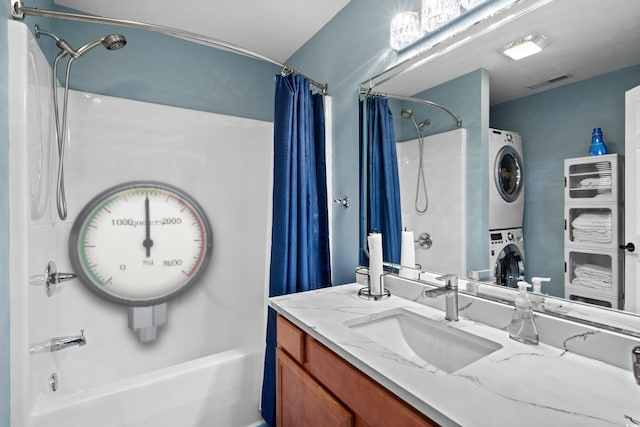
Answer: 1500psi
